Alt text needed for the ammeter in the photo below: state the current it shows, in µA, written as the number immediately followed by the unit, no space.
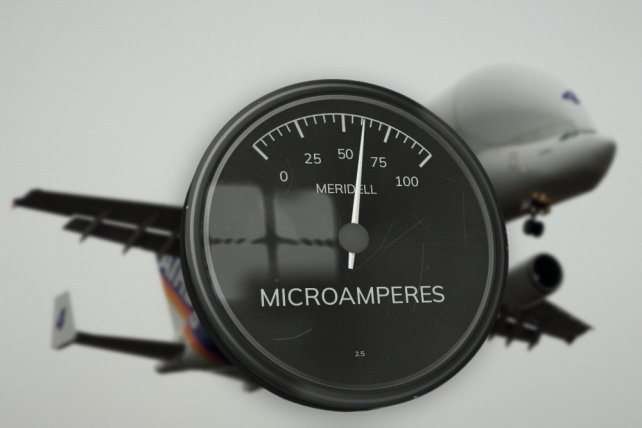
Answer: 60µA
